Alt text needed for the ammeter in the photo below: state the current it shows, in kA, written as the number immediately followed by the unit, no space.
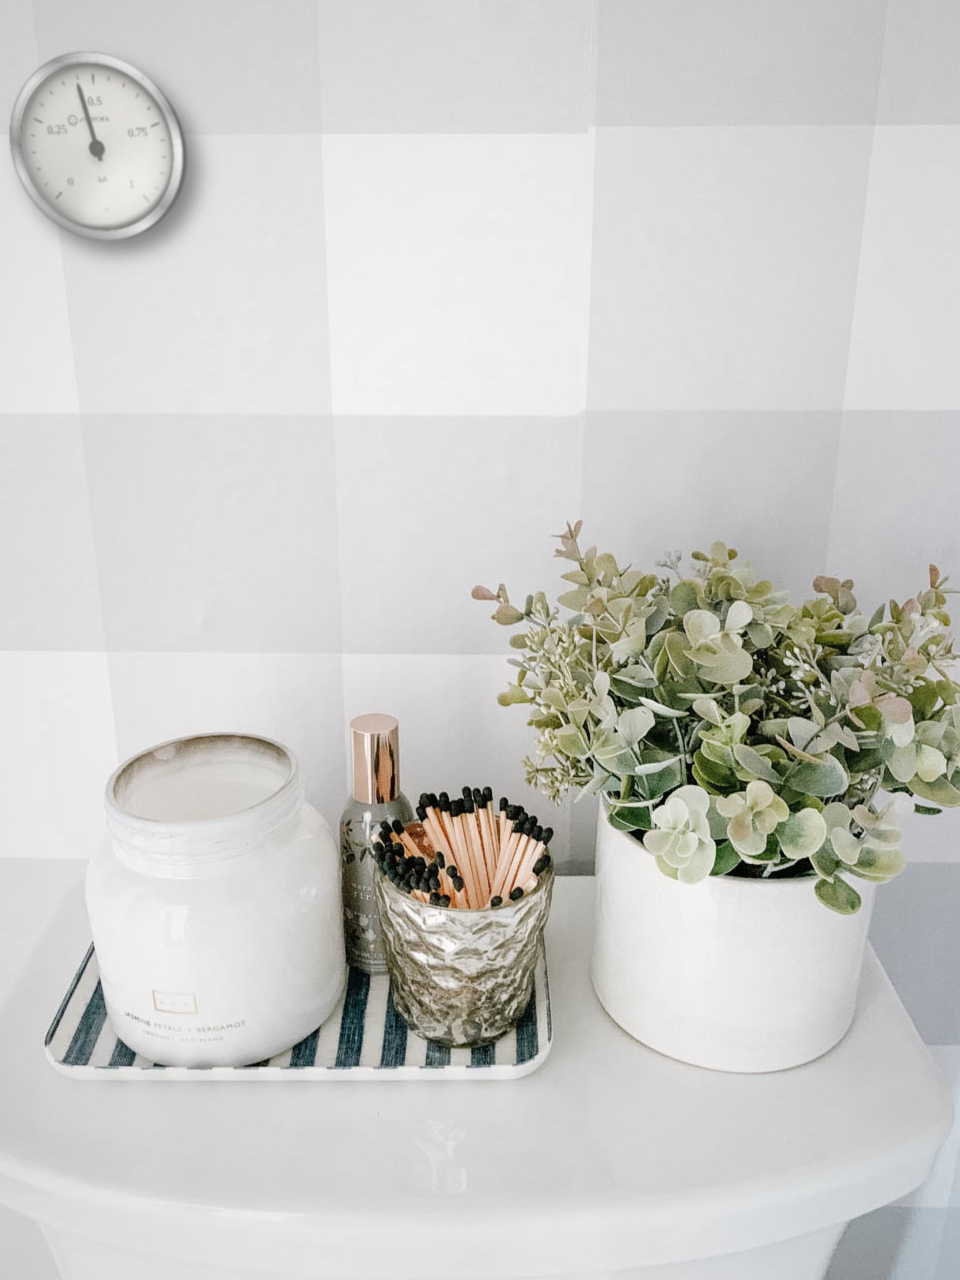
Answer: 0.45kA
